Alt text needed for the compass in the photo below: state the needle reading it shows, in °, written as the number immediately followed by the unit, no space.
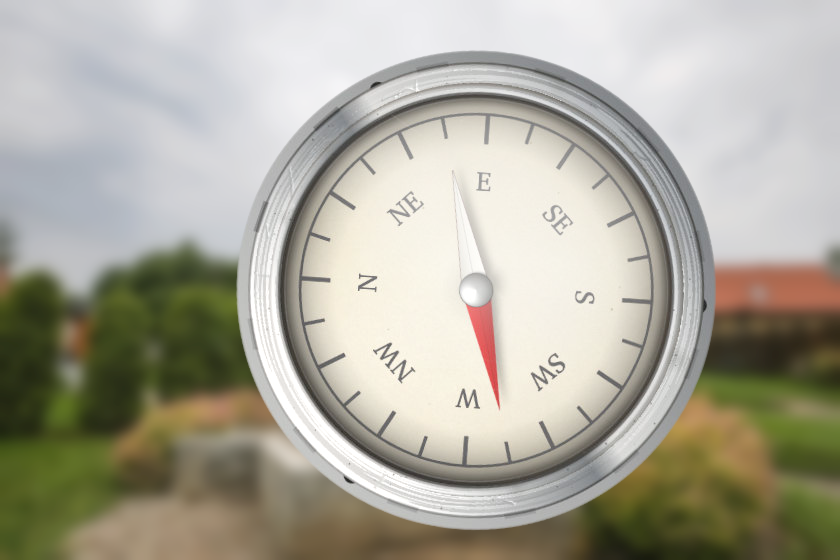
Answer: 255°
